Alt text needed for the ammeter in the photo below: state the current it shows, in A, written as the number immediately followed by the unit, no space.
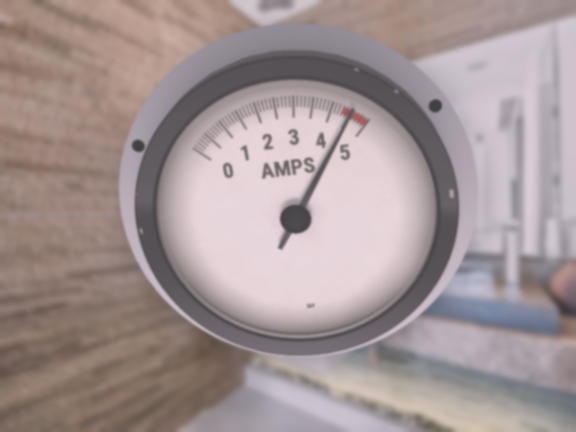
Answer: 4.5A
